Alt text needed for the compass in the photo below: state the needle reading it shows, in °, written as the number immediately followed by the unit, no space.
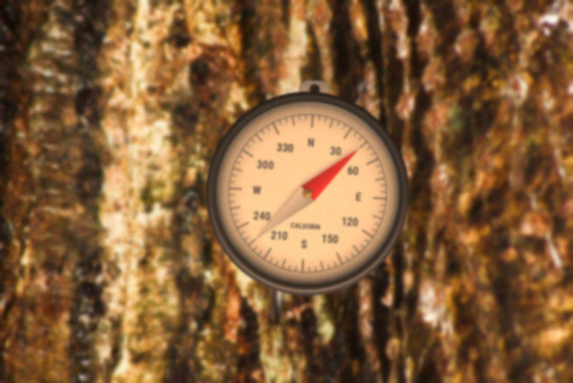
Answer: 45°
